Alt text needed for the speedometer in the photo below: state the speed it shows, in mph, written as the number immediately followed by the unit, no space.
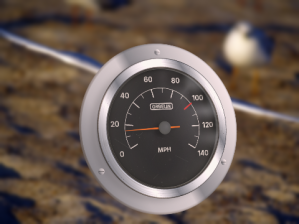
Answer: 15mph
